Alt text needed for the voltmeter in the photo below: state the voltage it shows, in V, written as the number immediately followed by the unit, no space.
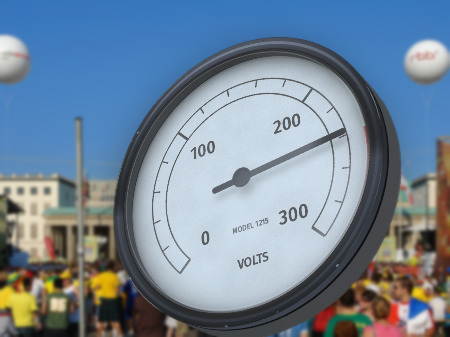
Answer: 240V
